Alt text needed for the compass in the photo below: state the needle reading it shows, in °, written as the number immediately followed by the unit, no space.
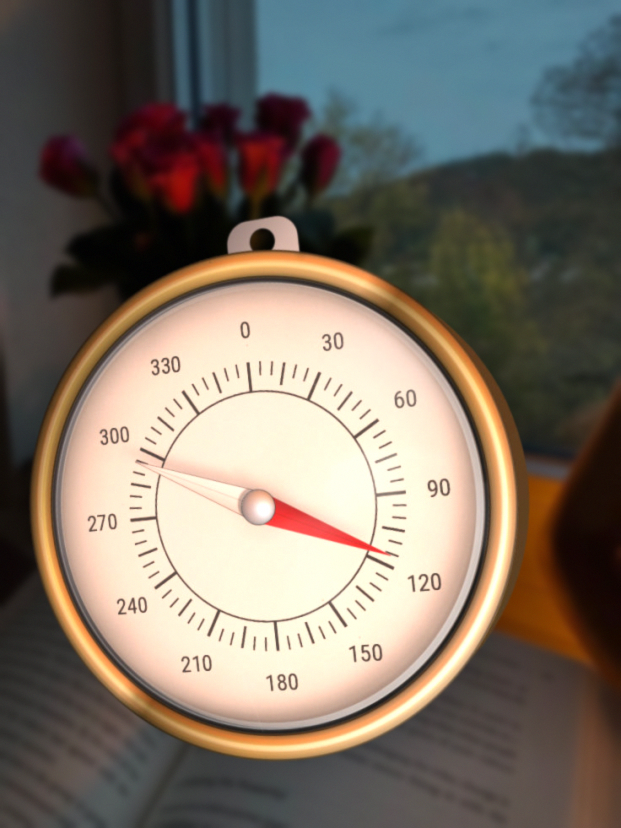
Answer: 115°
